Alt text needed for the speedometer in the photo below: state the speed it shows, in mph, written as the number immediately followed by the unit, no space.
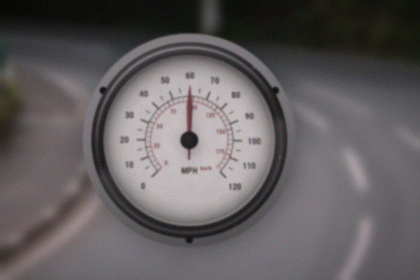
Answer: 60mph
